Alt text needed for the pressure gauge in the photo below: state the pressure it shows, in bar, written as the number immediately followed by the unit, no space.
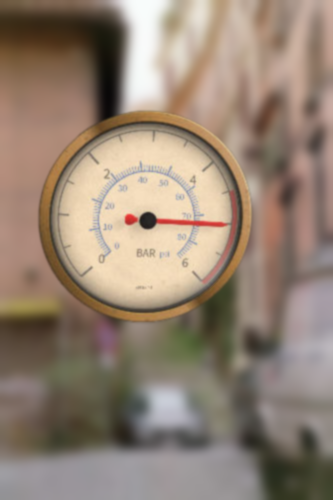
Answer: 5bar
